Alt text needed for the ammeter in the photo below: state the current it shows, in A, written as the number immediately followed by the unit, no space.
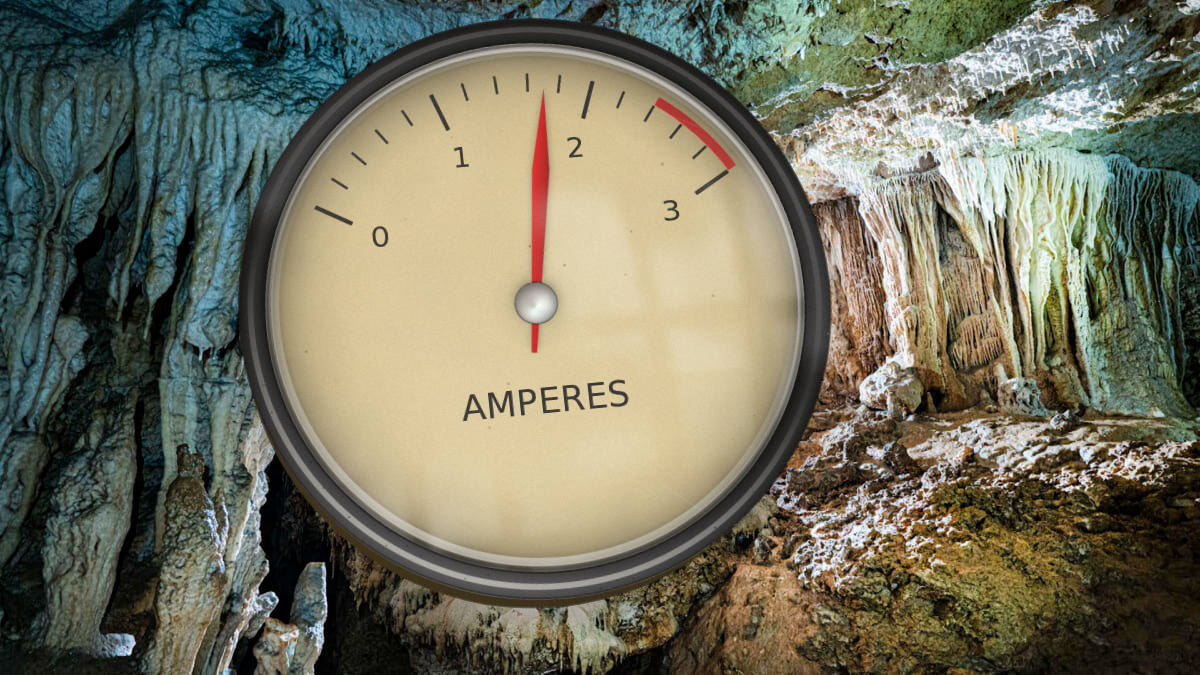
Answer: 1.7A
